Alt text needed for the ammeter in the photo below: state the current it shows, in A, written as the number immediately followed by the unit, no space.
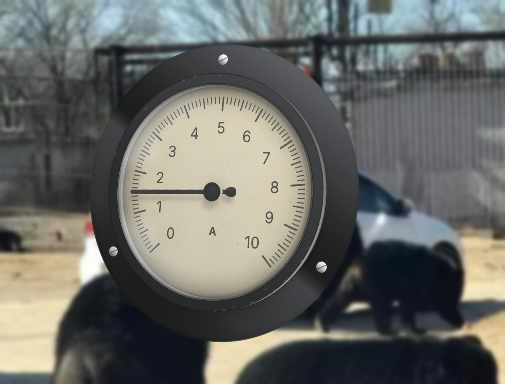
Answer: 1.5A
